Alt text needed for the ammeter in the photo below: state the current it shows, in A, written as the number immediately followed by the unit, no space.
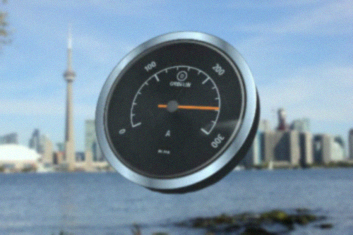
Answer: 260A
